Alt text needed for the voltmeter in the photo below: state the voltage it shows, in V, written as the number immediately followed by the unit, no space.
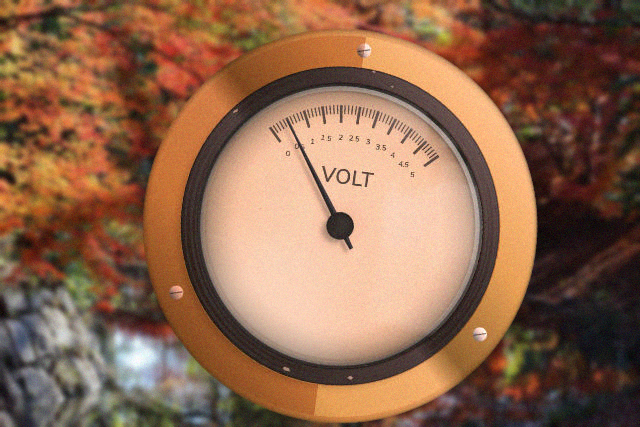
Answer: 0.5V
